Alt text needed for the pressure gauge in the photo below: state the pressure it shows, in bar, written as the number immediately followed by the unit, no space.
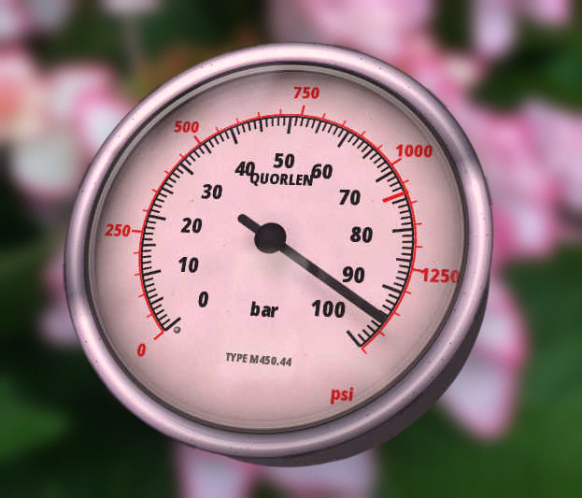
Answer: 95bar
